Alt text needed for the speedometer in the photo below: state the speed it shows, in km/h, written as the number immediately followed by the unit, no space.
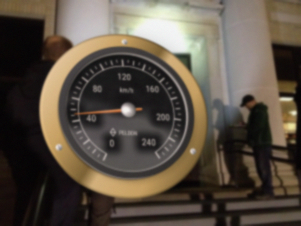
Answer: 45km/h
